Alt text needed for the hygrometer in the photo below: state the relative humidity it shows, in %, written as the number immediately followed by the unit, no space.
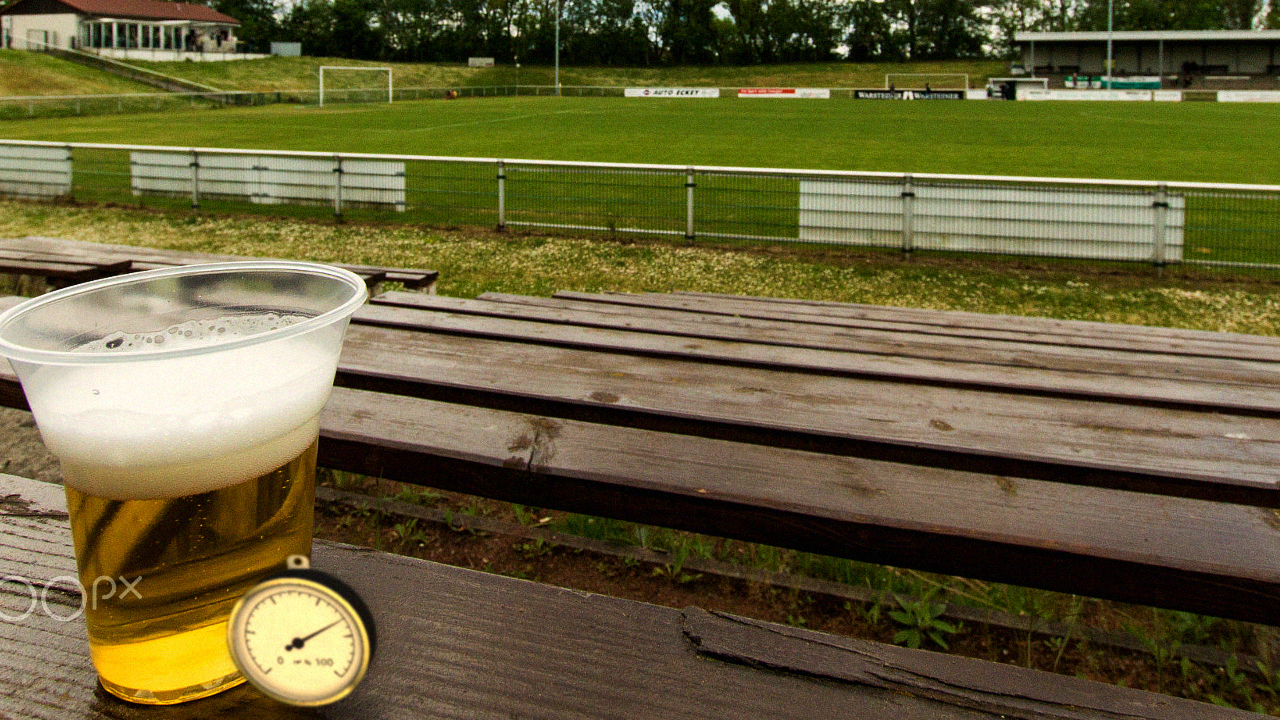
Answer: 72%
